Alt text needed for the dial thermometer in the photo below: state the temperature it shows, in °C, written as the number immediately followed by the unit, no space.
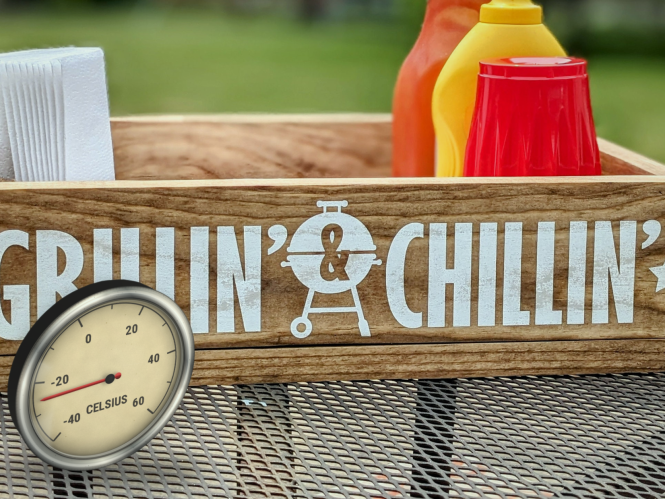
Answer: -25°C
